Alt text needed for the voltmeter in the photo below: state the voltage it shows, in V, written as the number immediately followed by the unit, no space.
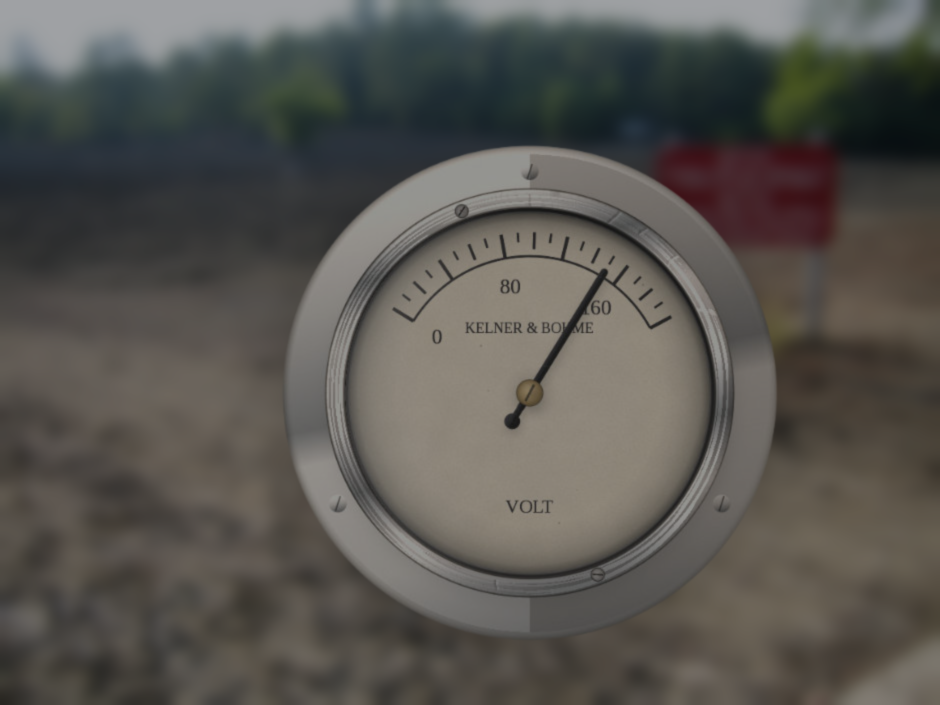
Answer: 150V
